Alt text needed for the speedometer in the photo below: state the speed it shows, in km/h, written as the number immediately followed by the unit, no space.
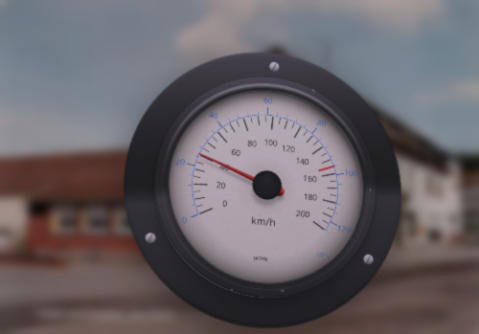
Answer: 40km/h
